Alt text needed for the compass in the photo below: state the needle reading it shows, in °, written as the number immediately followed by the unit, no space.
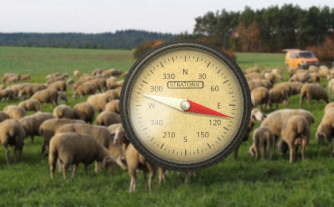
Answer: 105°
